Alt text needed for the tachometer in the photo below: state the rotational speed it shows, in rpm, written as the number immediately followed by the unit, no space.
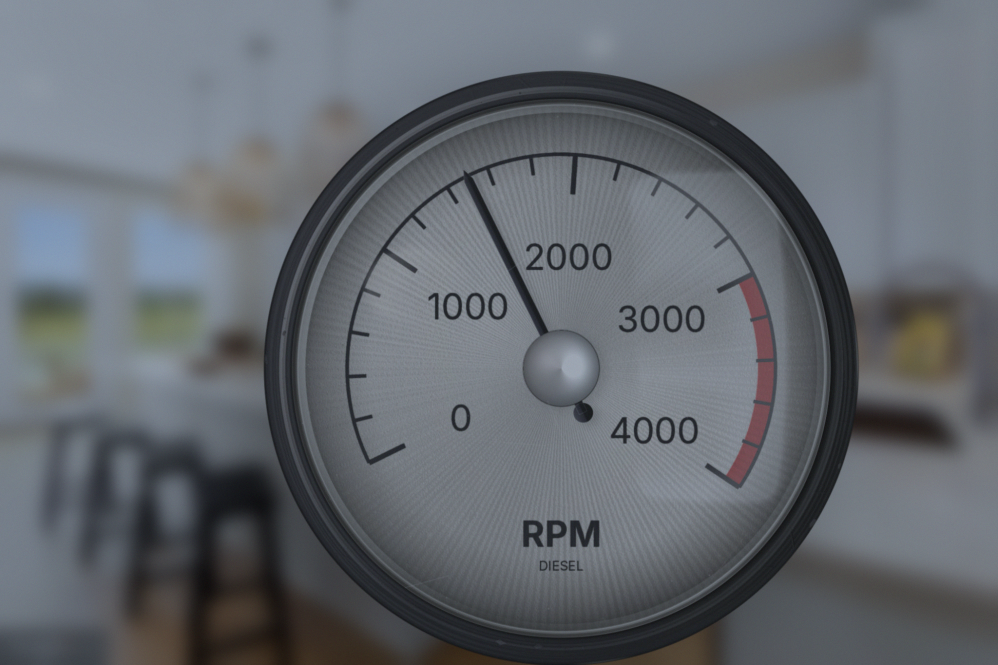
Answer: 1500rpm
